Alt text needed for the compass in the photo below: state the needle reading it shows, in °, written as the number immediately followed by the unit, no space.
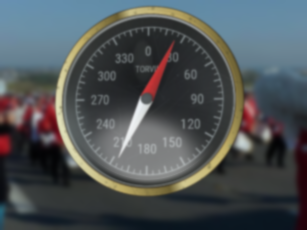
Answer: 25°
